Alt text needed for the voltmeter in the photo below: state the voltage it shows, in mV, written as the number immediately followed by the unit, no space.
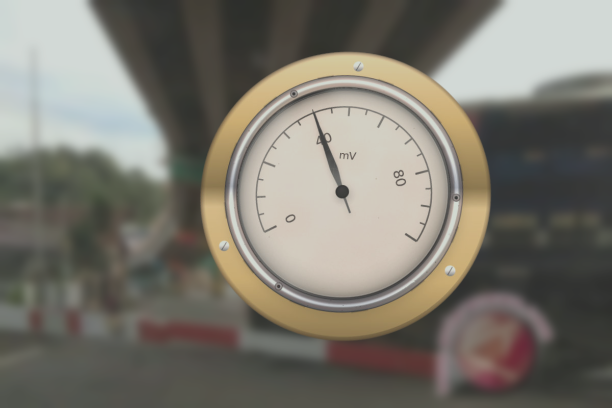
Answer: 40mV
